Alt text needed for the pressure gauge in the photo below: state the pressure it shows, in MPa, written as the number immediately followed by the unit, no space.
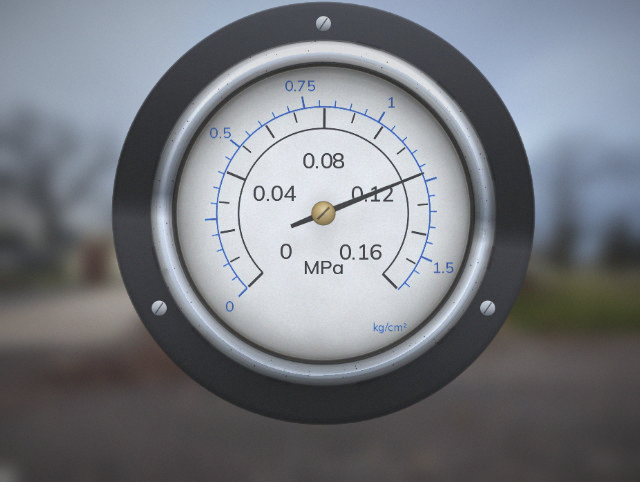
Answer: 0.12MPa
